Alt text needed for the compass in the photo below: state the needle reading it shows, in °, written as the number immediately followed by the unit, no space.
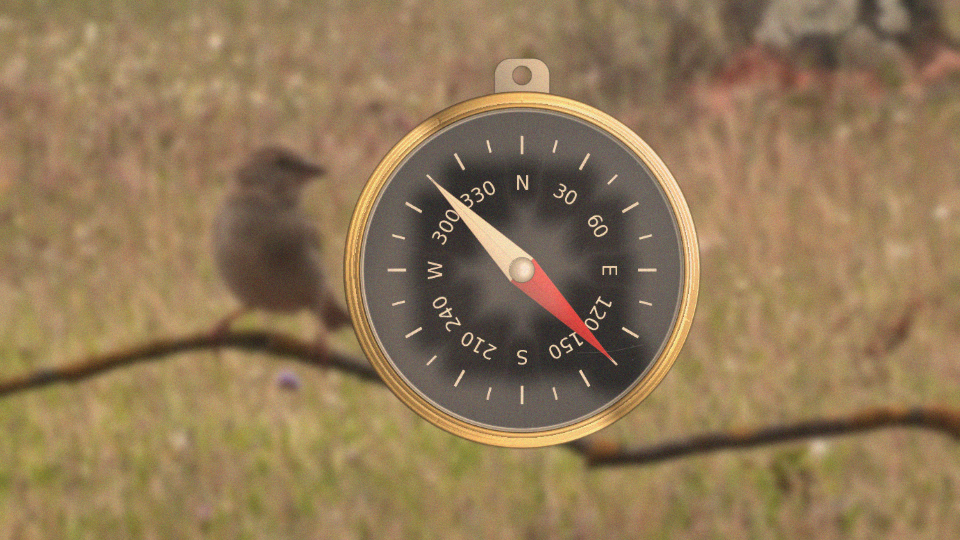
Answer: 135°
